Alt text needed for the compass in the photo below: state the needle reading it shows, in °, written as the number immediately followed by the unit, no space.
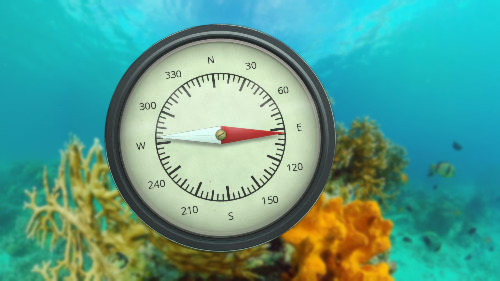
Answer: 95°
